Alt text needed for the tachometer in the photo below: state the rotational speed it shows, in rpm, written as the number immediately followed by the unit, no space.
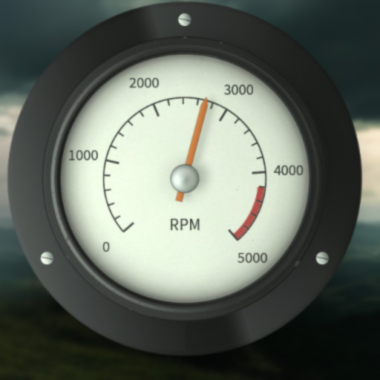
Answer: 2700rpm
